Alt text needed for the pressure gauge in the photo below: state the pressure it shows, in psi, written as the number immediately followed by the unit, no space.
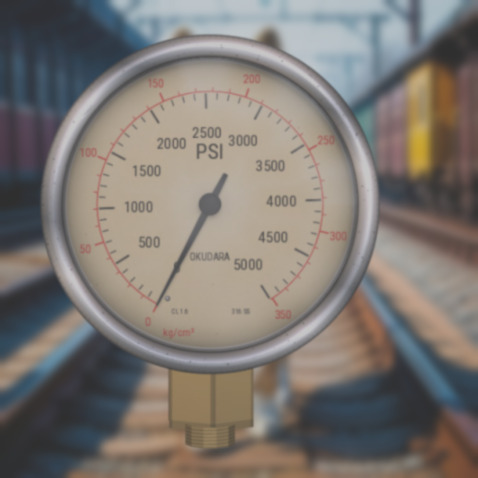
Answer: 0psi
